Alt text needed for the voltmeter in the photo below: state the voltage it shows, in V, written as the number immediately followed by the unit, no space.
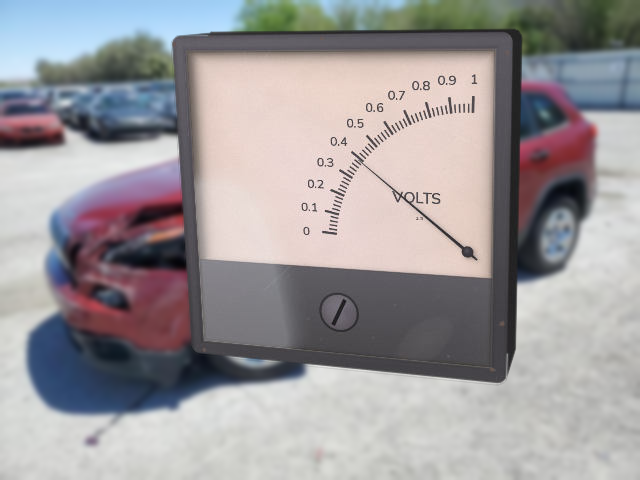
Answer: 0.4V
